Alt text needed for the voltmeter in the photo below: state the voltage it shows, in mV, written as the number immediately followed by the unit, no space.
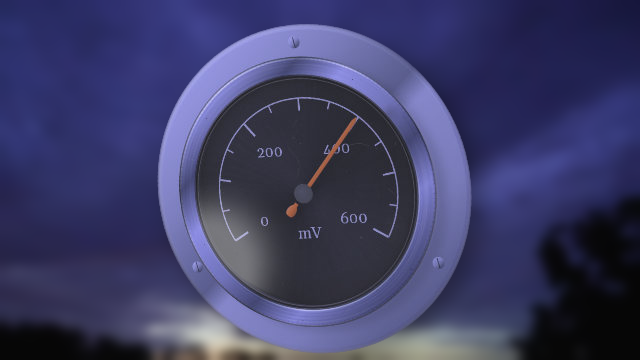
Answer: 400mV
